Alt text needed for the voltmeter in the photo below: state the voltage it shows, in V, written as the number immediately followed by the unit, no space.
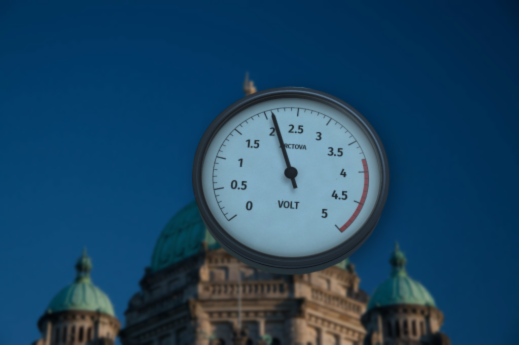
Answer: 2.1V
